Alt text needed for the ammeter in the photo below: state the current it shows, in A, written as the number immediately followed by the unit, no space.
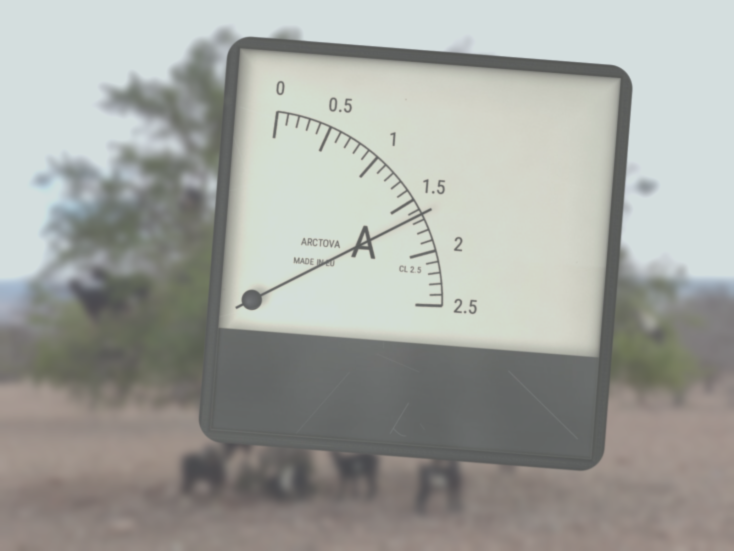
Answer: 1.65A
